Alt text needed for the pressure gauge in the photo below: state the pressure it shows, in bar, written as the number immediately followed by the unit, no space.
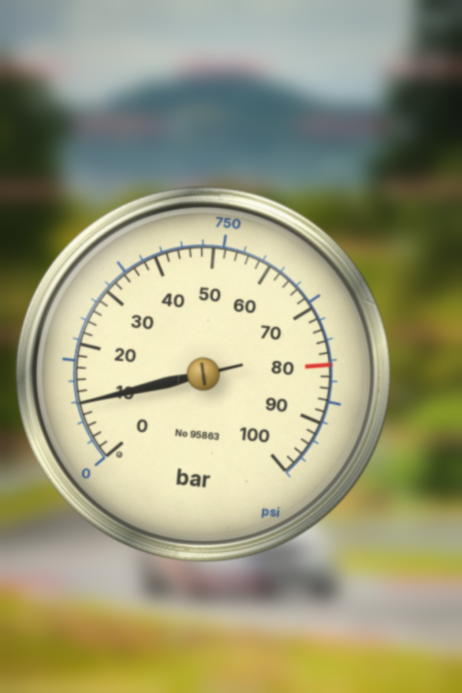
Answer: 10bar
